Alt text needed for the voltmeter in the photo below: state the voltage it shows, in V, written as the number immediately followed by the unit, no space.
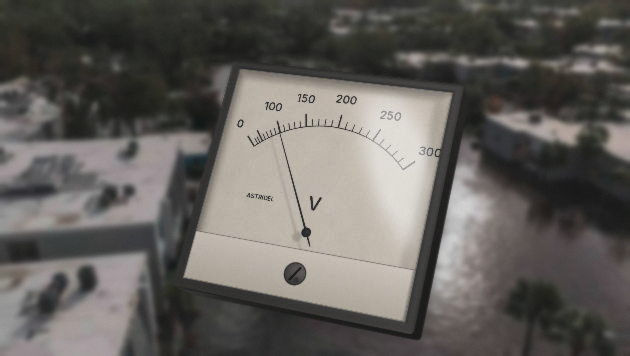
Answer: 100V
